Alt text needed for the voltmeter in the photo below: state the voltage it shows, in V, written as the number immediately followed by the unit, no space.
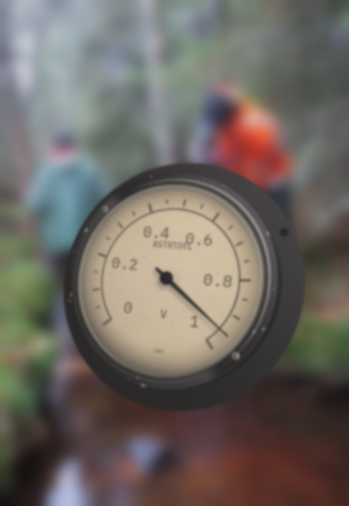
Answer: 0.95V
